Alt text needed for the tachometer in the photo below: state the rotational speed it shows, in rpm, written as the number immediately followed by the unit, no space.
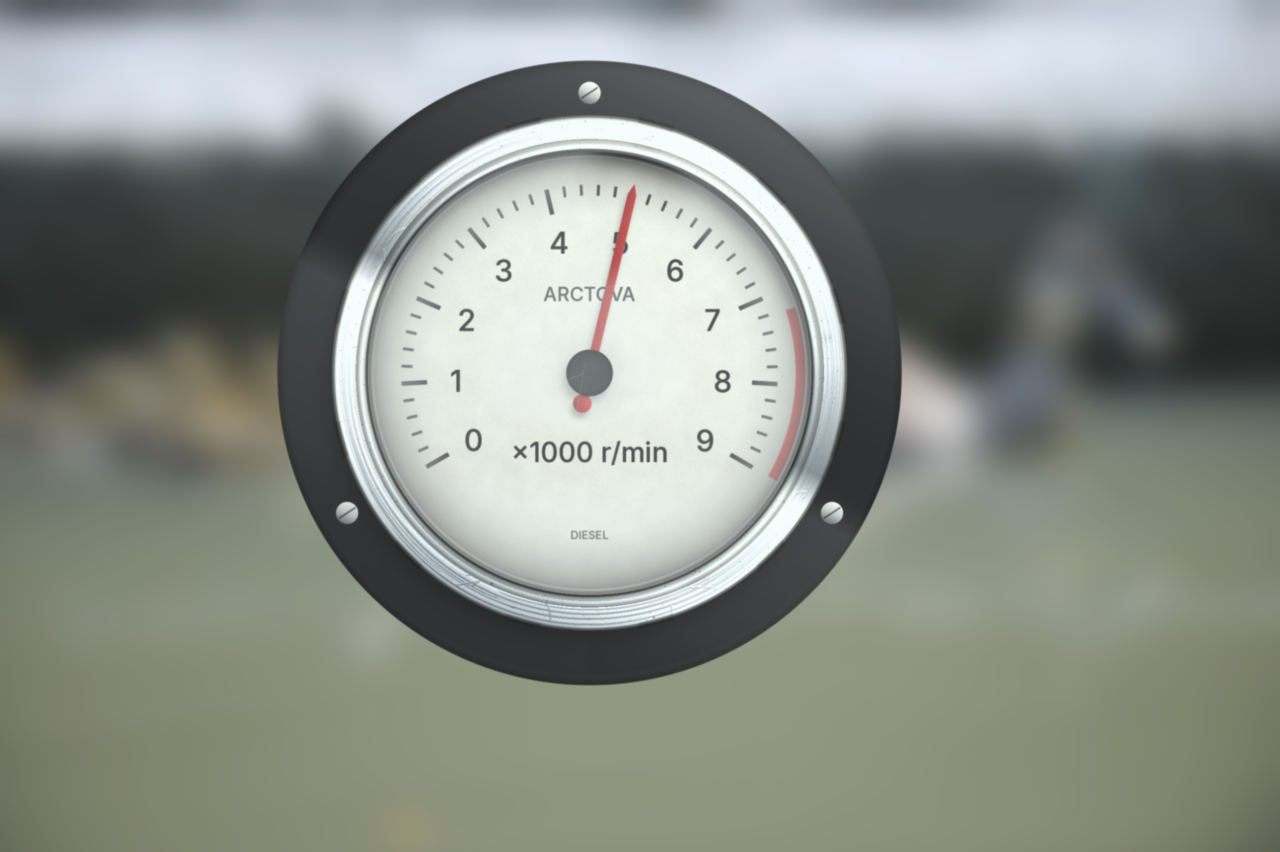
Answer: 5000rpm
